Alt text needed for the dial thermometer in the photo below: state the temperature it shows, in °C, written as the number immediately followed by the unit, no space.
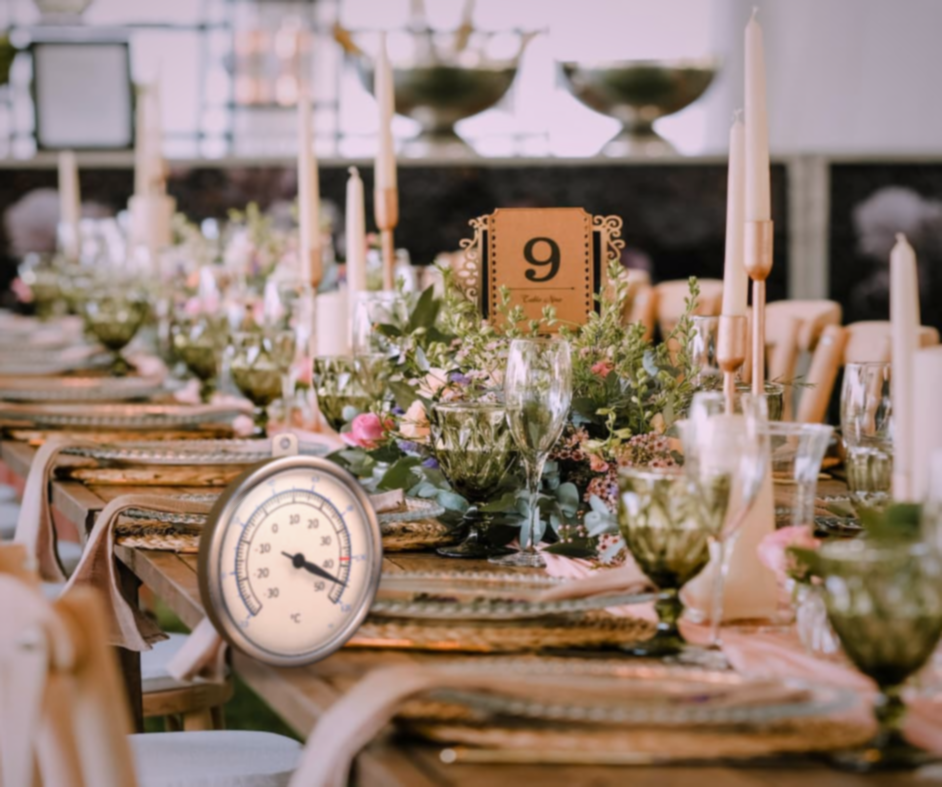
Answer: 45°C
